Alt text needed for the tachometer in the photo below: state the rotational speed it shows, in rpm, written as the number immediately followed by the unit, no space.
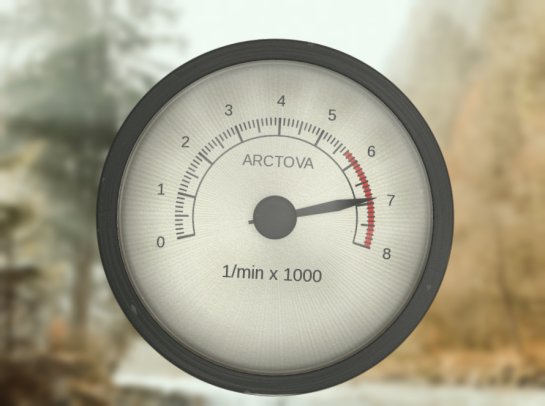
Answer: 6900rpm
